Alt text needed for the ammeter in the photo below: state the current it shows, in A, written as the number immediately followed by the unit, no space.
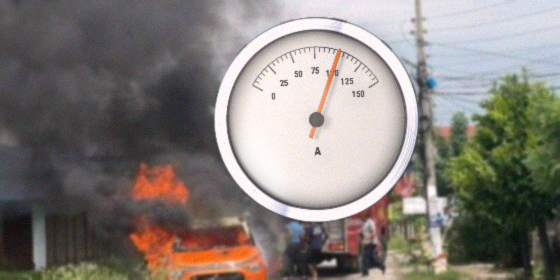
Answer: 100A
